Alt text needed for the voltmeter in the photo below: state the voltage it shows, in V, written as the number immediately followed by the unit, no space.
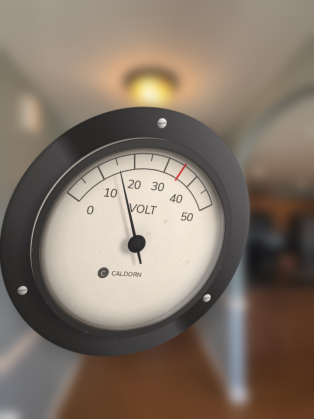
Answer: 15V
